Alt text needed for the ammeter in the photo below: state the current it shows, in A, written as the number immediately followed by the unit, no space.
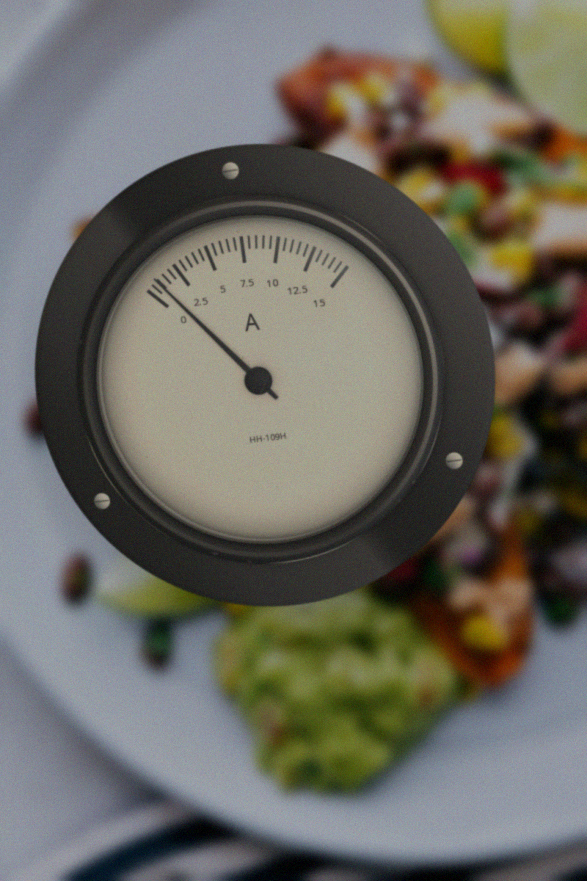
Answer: 1A
